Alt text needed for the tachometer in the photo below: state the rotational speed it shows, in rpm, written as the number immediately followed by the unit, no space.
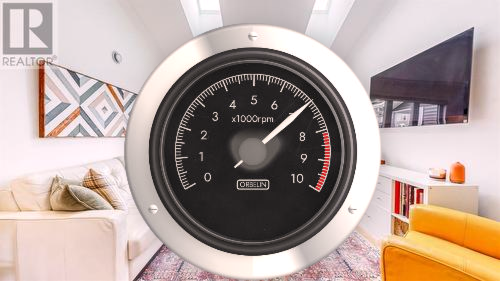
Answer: 7000rpm
